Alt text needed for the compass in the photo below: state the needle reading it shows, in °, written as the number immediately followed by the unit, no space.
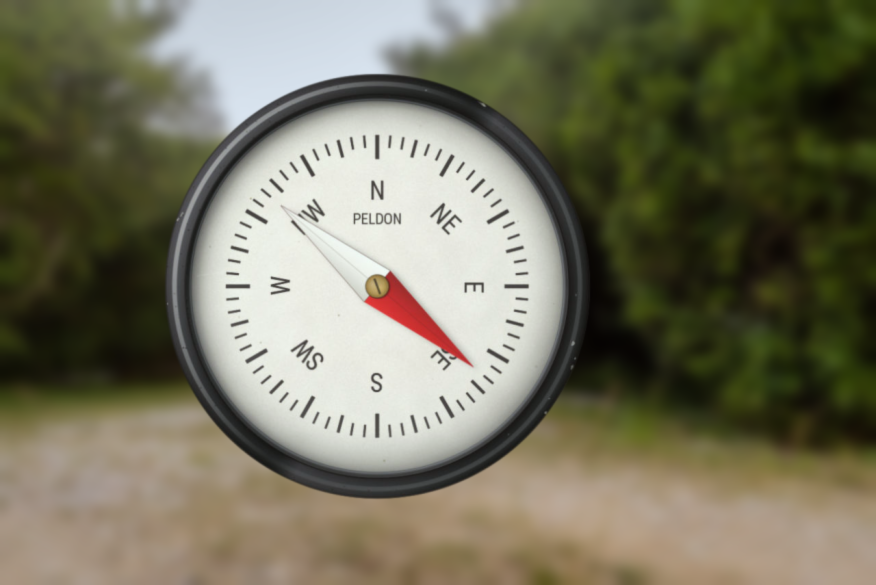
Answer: 130°
